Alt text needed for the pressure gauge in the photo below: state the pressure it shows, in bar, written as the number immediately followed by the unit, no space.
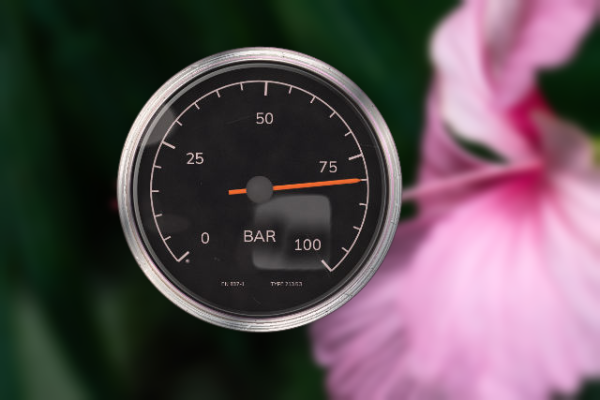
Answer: 80bar
